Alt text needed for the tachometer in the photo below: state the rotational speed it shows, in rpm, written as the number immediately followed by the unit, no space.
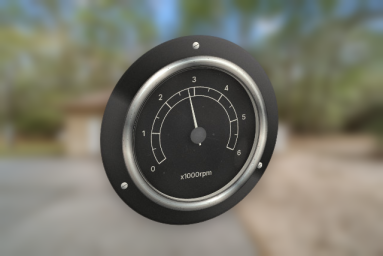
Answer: 2750rpm
